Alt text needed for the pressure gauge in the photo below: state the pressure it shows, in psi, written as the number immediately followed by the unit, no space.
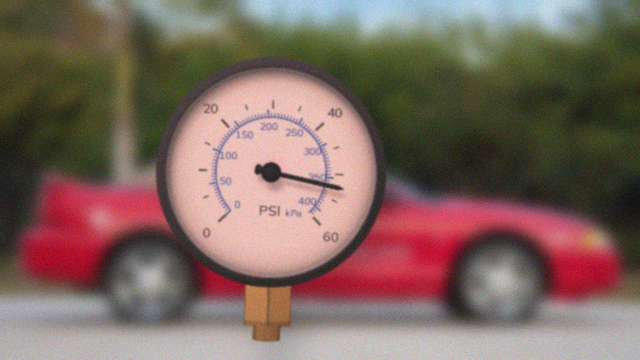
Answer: 52.5psi
